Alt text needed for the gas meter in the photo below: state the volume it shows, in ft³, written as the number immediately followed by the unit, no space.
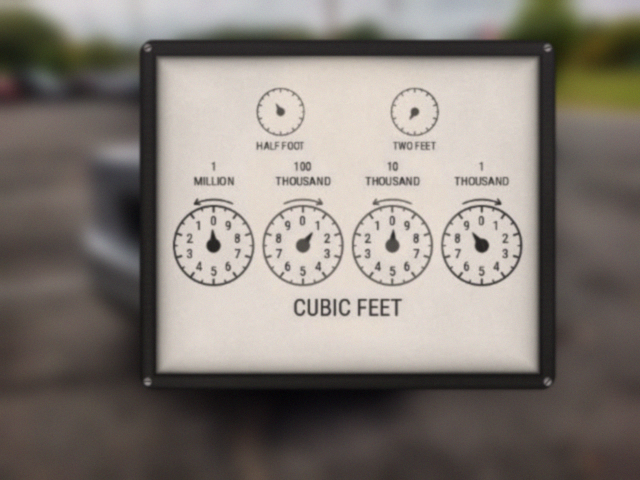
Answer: 9900ft³
